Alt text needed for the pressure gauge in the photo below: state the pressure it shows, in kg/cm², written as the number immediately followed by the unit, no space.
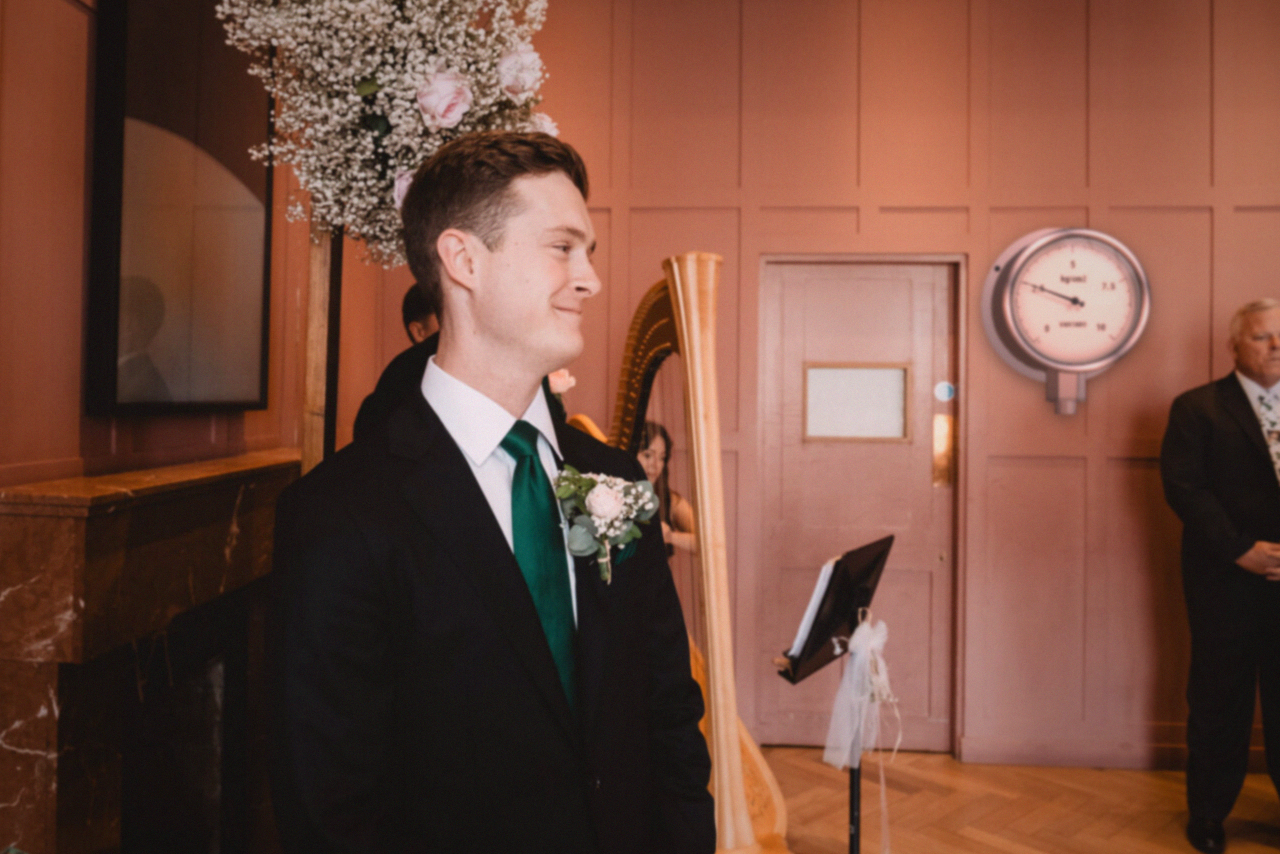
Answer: 2.5kg/cm²
